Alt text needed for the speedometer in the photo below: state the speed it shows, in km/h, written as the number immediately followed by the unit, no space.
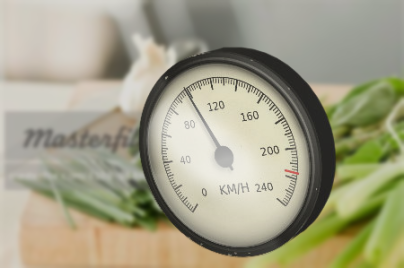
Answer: 100km/h
